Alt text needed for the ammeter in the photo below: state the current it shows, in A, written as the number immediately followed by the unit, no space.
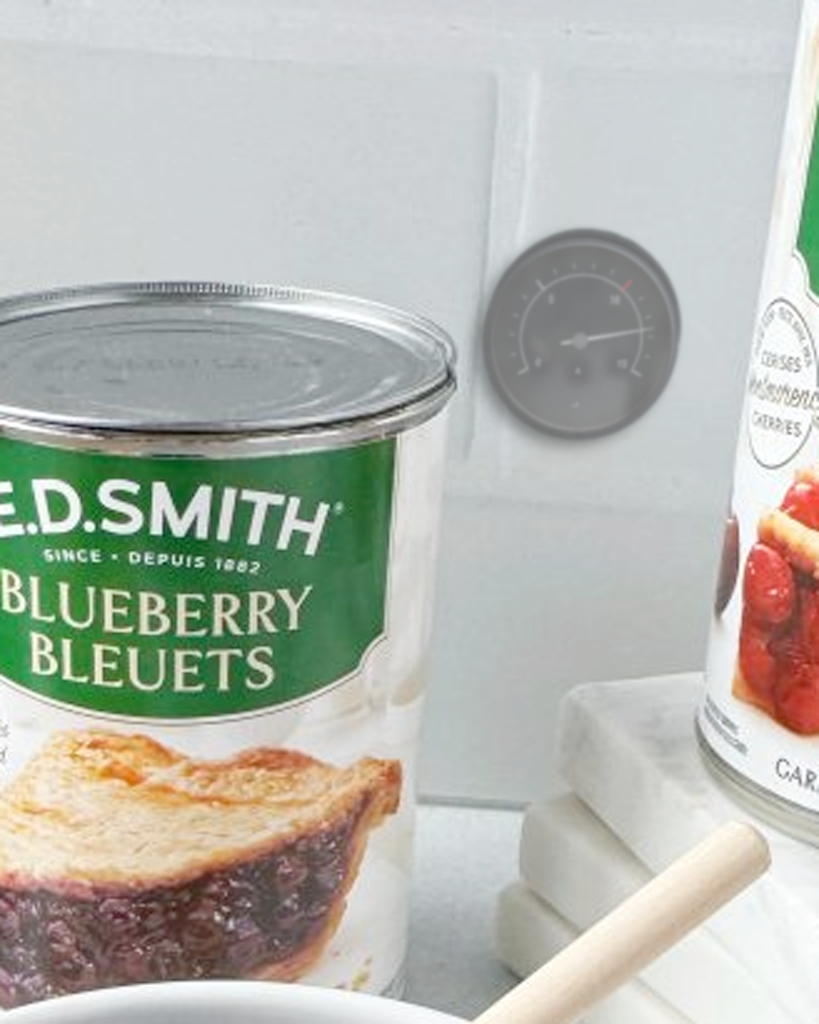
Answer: 12.5A
